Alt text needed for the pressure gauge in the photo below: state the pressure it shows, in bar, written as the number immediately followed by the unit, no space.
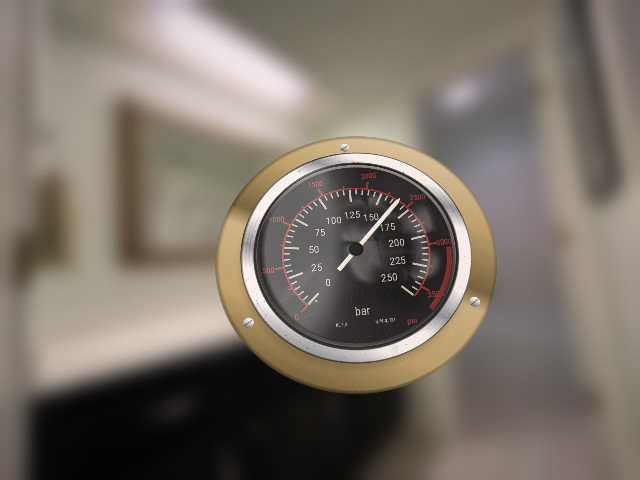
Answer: 165bar
